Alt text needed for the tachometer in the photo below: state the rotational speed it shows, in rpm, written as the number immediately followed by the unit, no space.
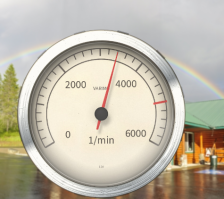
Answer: 3400rpm
